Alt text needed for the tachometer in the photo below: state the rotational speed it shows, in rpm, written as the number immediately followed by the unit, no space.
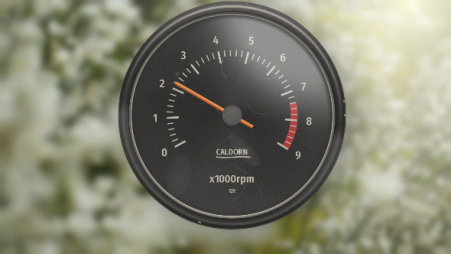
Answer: 2200rpm
